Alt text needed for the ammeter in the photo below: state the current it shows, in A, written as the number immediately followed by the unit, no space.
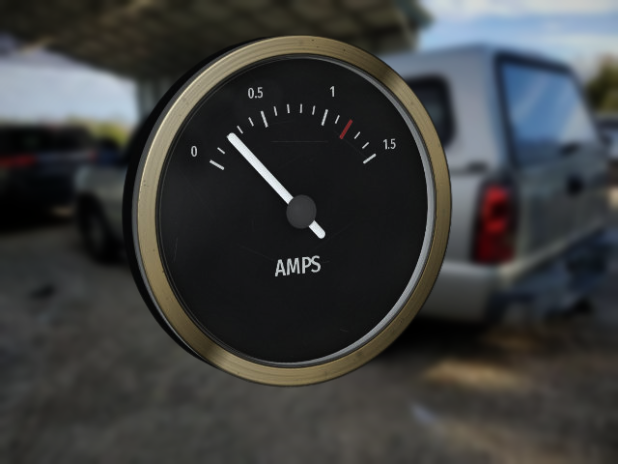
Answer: 0.2A
